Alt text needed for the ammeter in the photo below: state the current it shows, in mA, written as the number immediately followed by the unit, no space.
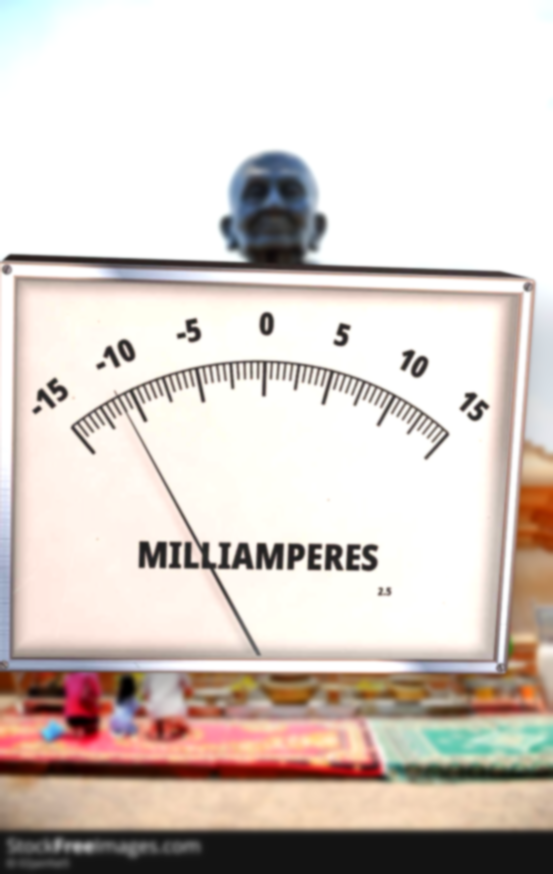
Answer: -11mA
